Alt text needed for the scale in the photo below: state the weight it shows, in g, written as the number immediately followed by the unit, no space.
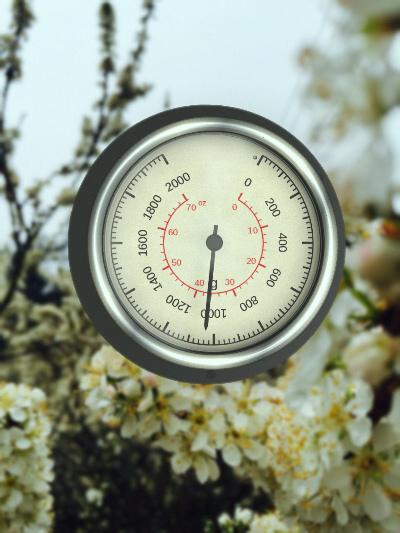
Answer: 1040g
